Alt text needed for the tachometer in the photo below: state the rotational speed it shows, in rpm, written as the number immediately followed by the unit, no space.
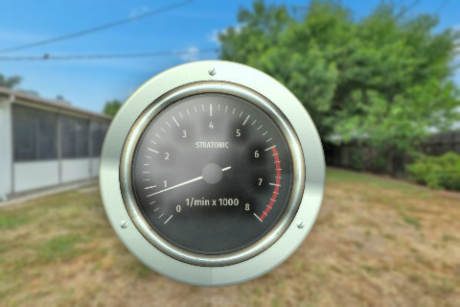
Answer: 800rpm
